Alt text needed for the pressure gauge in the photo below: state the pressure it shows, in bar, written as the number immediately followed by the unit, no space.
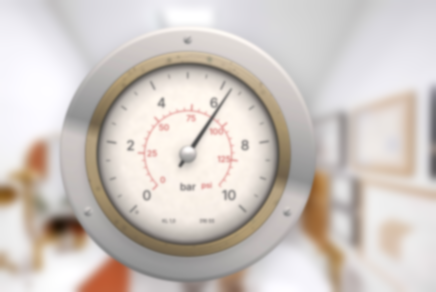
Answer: 6.25bar
